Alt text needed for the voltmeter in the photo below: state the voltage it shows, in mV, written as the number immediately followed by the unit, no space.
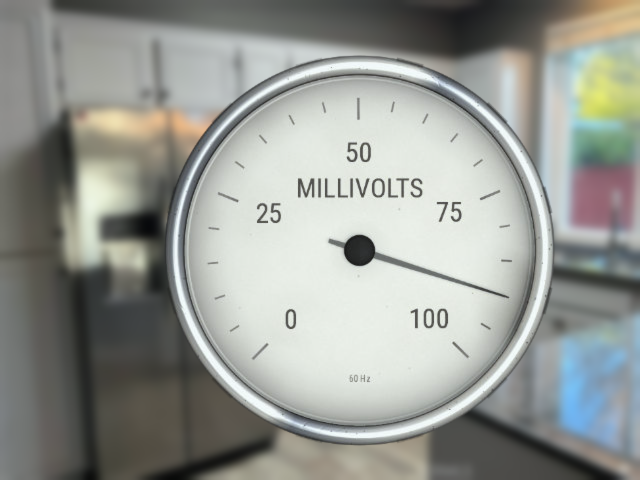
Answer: 90mV
